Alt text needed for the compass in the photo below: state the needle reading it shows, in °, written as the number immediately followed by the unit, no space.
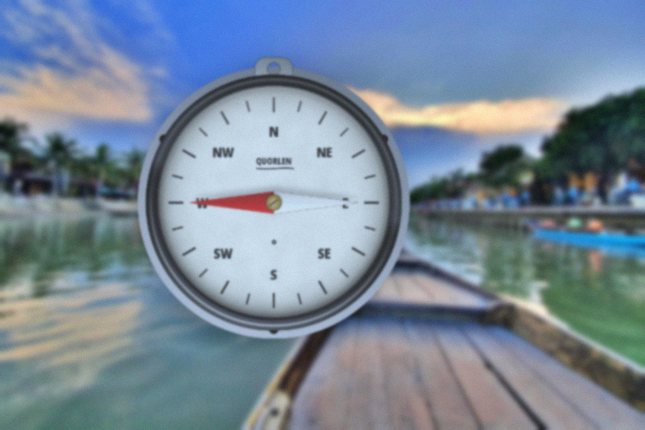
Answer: 270°
